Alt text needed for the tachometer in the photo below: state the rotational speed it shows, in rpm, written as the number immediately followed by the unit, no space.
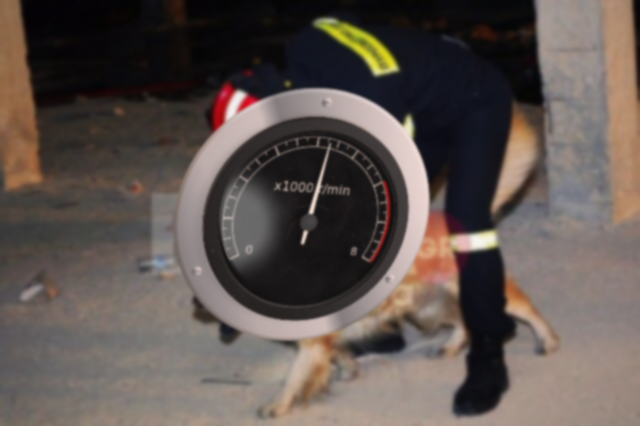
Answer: 4250rpm
